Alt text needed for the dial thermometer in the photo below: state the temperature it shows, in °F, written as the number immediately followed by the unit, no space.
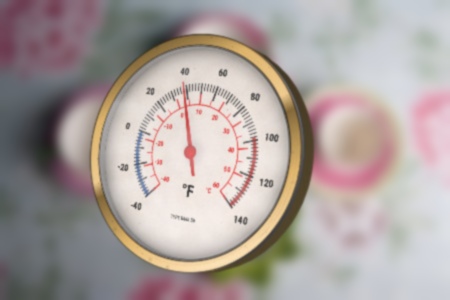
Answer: 40°F
